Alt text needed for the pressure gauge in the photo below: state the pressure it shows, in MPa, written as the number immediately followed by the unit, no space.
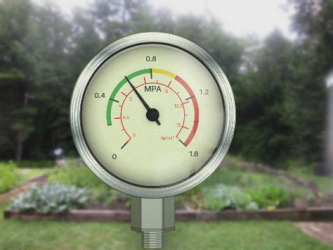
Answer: 0.6MPa
